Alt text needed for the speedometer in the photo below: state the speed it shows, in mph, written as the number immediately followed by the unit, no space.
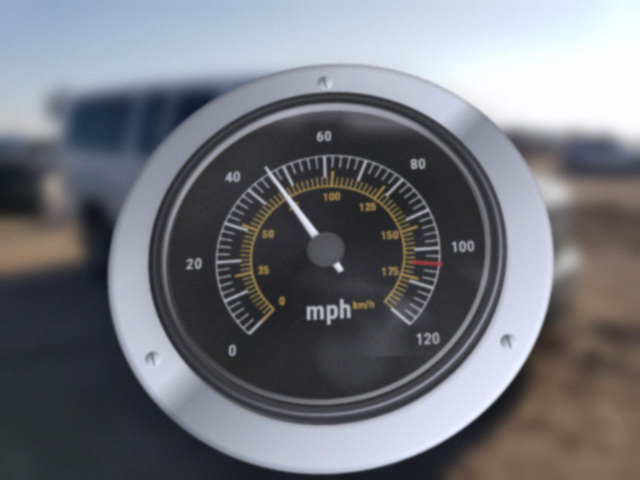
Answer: 46mph
